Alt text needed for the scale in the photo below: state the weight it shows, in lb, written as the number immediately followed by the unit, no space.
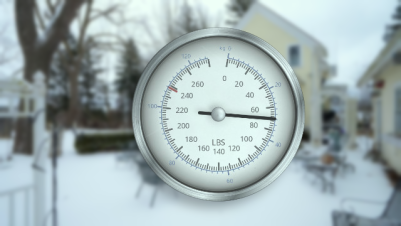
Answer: 70lb
